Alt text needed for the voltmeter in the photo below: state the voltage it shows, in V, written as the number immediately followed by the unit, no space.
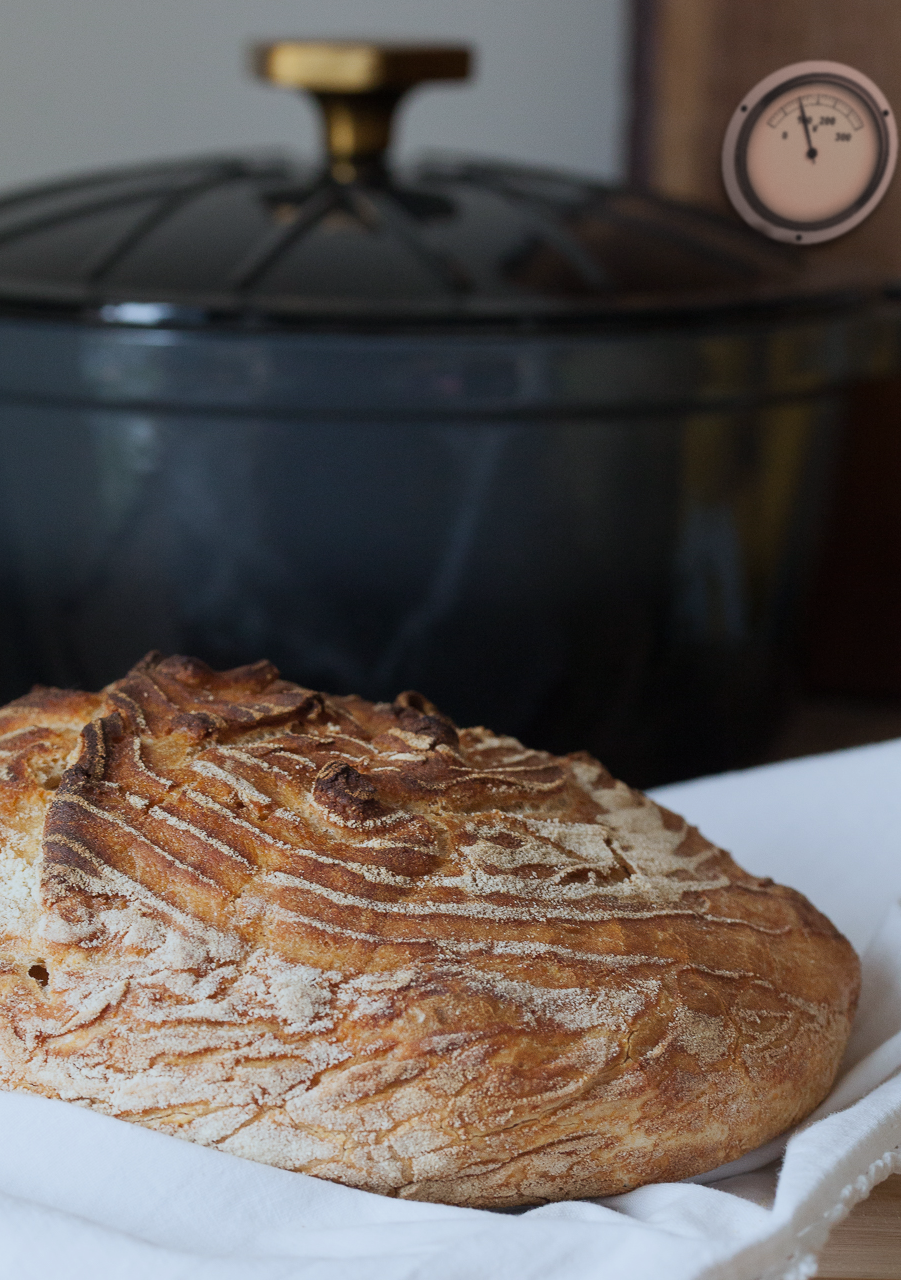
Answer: 100V
